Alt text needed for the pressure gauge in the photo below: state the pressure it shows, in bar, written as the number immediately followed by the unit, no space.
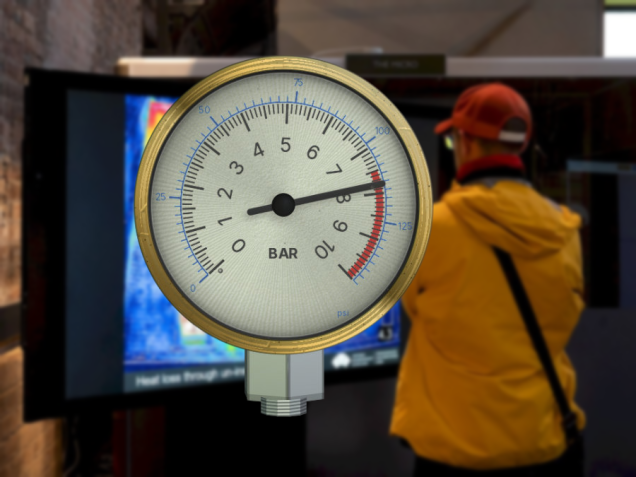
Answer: 7.8bar
